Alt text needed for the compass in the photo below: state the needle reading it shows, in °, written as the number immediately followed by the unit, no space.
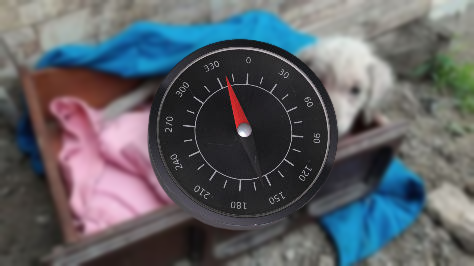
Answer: 337.5°
